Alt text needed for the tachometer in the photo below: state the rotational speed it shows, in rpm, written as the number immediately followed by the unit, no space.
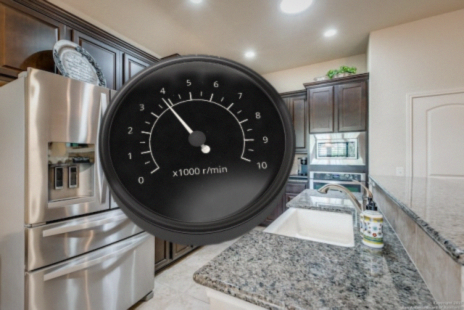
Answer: 3750rpm
